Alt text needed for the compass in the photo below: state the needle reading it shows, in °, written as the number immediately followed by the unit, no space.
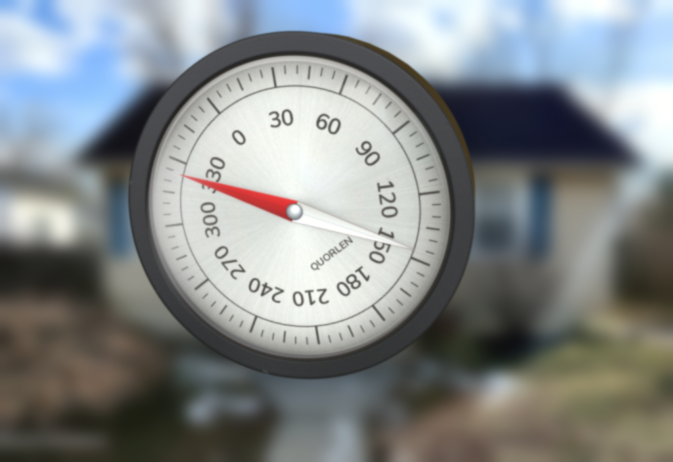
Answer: 325°
